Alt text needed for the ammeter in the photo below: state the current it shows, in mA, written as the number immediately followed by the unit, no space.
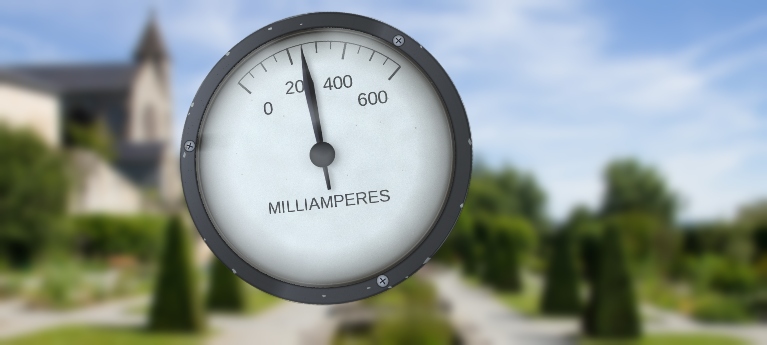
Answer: 250mA
